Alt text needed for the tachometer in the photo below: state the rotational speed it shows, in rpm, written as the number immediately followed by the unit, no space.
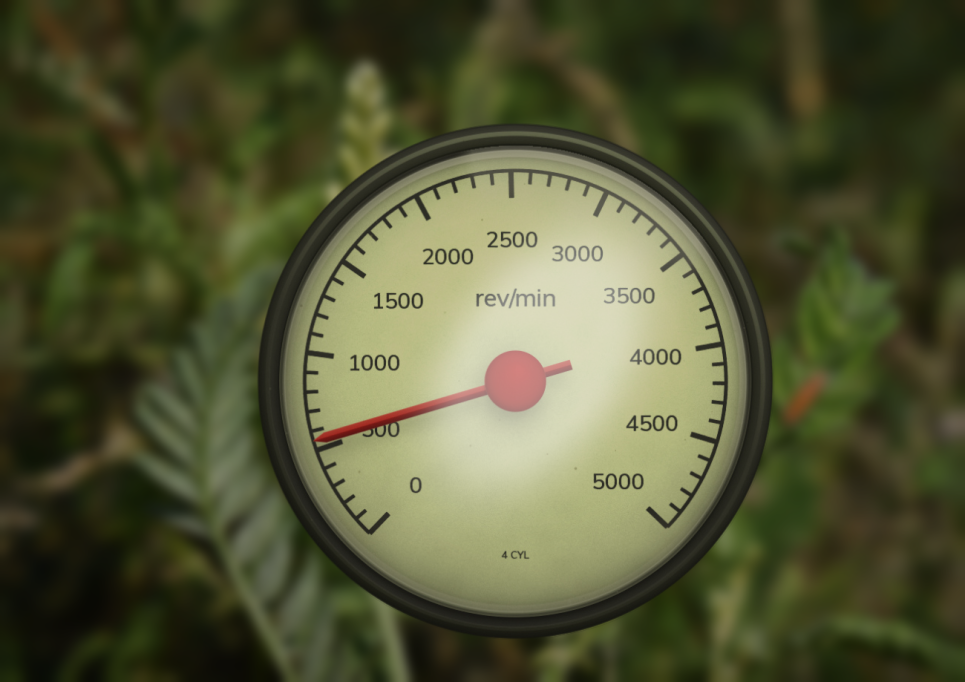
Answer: 550rpm
